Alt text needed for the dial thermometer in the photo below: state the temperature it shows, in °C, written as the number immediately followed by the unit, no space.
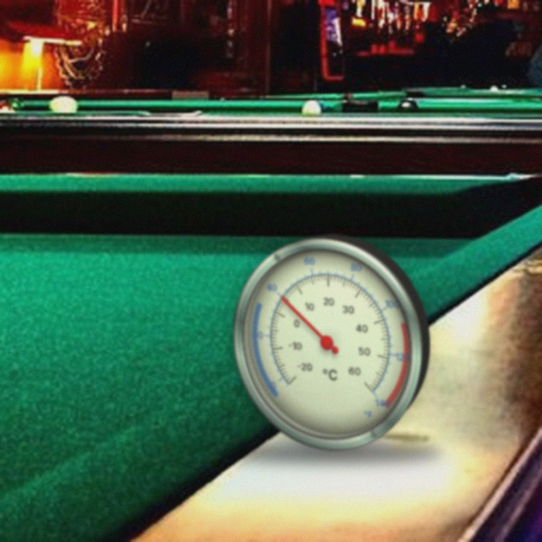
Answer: 5°C
